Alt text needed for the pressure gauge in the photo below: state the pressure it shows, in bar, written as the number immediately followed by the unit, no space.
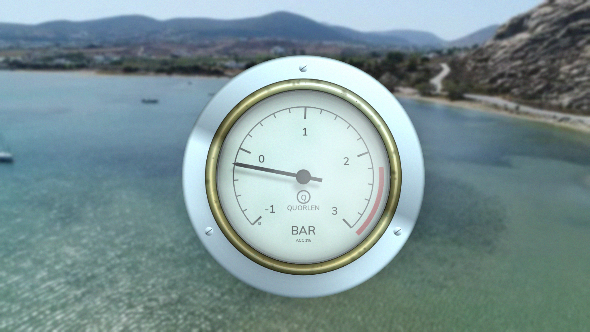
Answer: -0.2bar
